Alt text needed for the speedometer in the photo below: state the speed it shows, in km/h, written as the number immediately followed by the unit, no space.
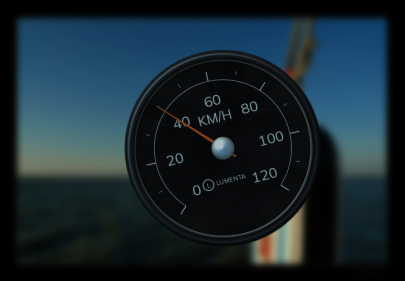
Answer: 40km/h
